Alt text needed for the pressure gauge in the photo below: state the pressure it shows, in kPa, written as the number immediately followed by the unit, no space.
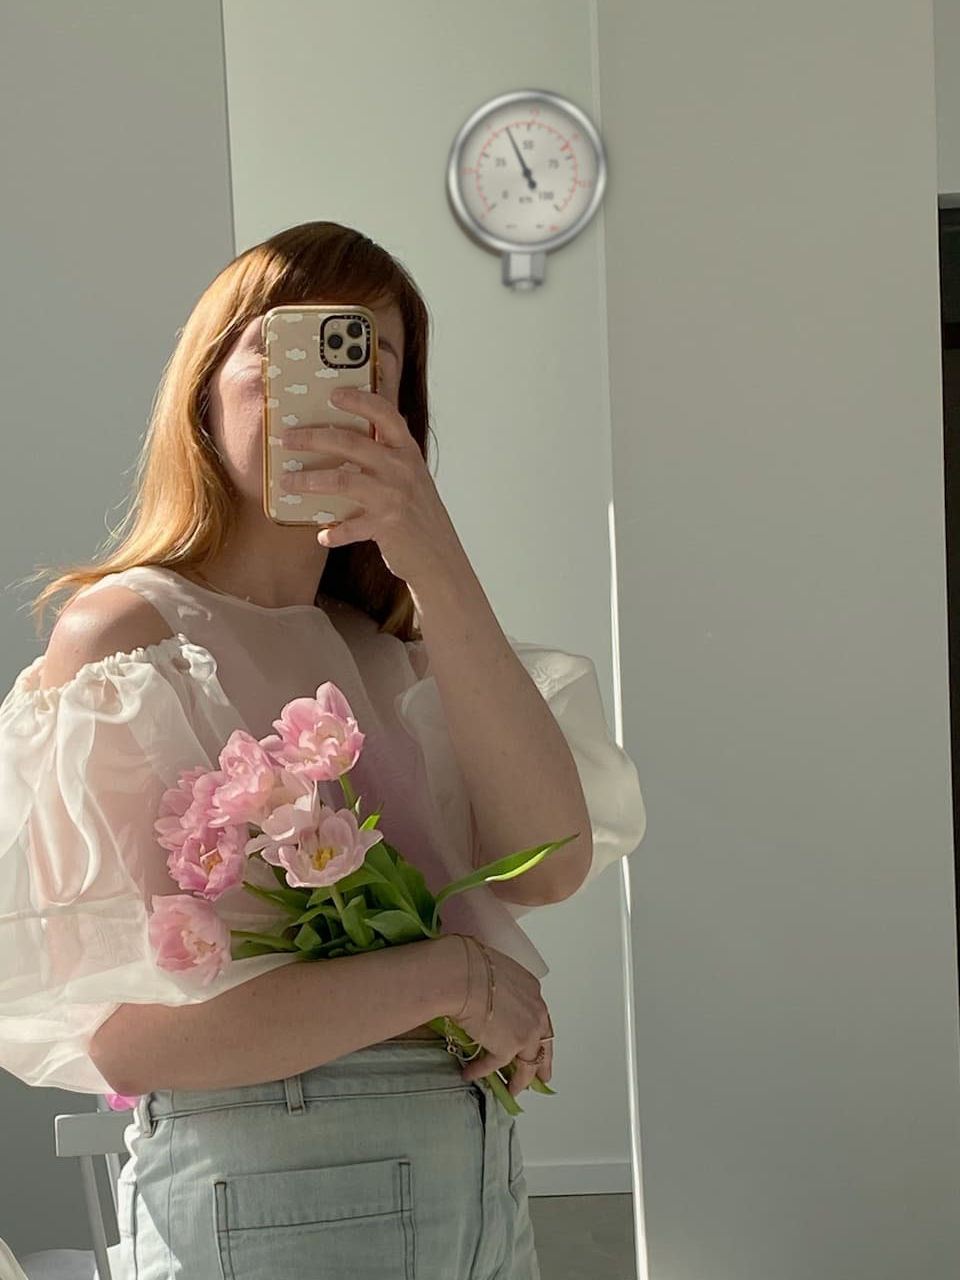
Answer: 40kPa
